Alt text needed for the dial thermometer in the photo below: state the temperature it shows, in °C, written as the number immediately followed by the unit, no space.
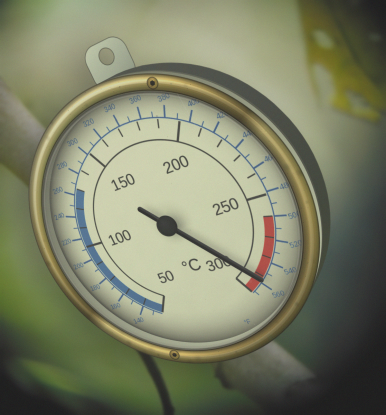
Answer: 290°C
